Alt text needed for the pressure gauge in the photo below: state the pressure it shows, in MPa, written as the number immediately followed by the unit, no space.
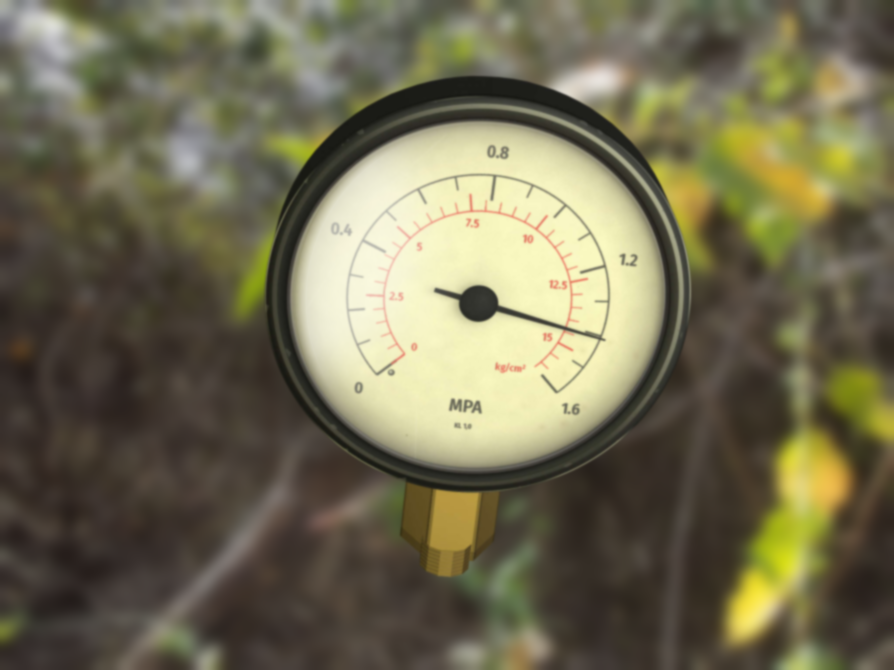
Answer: 1.4MPa
